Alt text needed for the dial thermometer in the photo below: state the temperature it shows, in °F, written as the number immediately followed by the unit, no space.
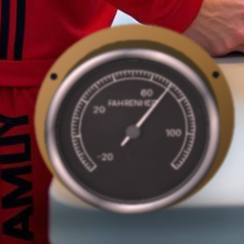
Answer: 70°F
